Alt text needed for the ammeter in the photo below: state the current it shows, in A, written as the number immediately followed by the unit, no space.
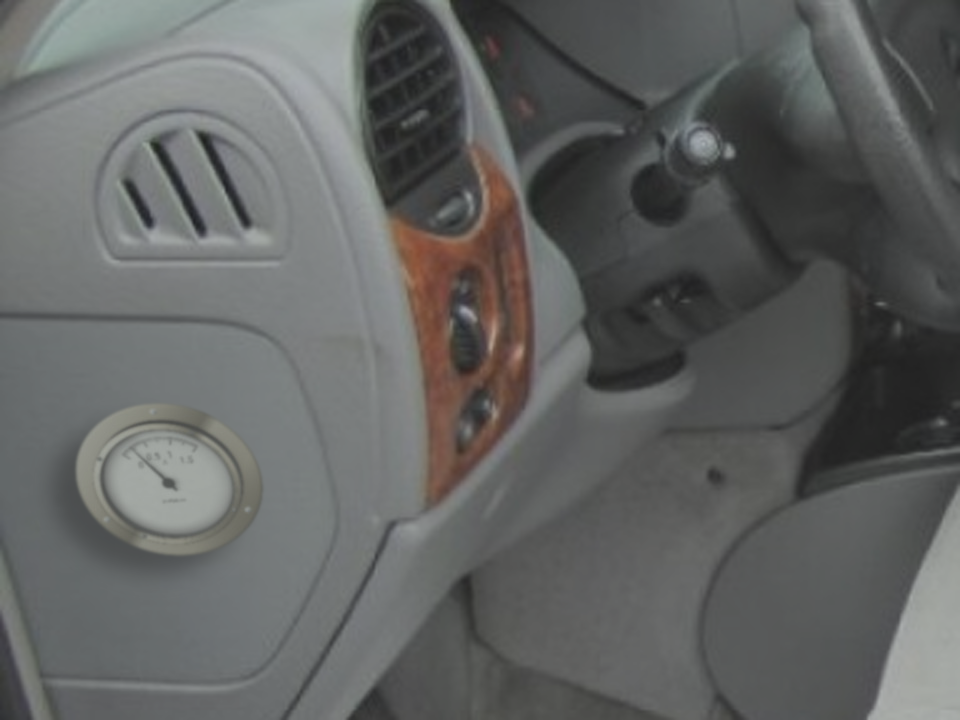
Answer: 0.25A
